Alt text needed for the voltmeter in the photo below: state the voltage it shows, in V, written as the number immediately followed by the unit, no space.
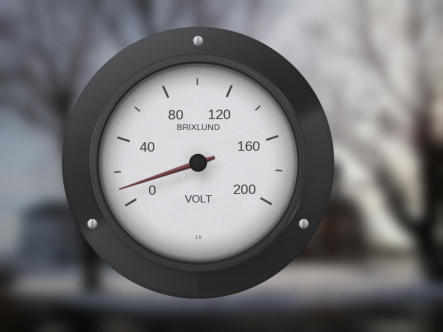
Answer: 10V
